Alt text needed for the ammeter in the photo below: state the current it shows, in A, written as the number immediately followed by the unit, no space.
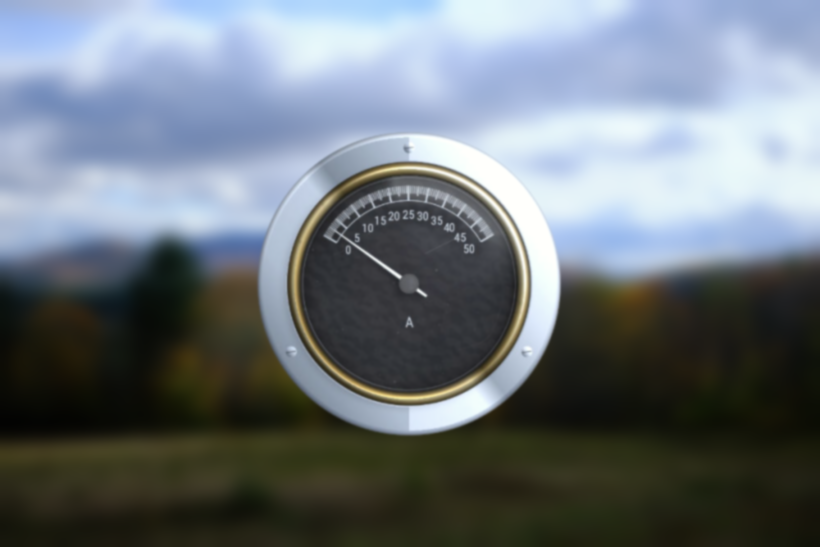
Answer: 2.5A
